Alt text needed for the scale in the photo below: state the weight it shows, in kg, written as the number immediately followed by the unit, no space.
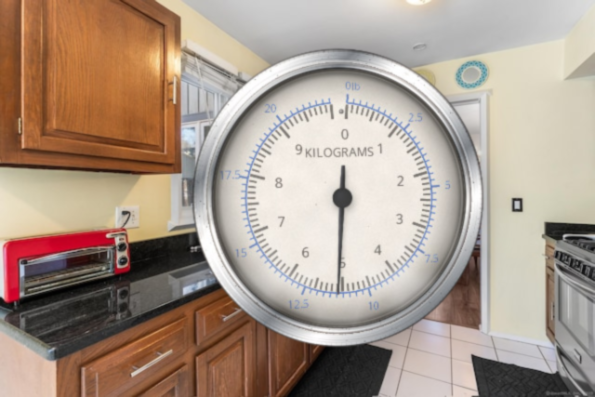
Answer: 5.1kg
